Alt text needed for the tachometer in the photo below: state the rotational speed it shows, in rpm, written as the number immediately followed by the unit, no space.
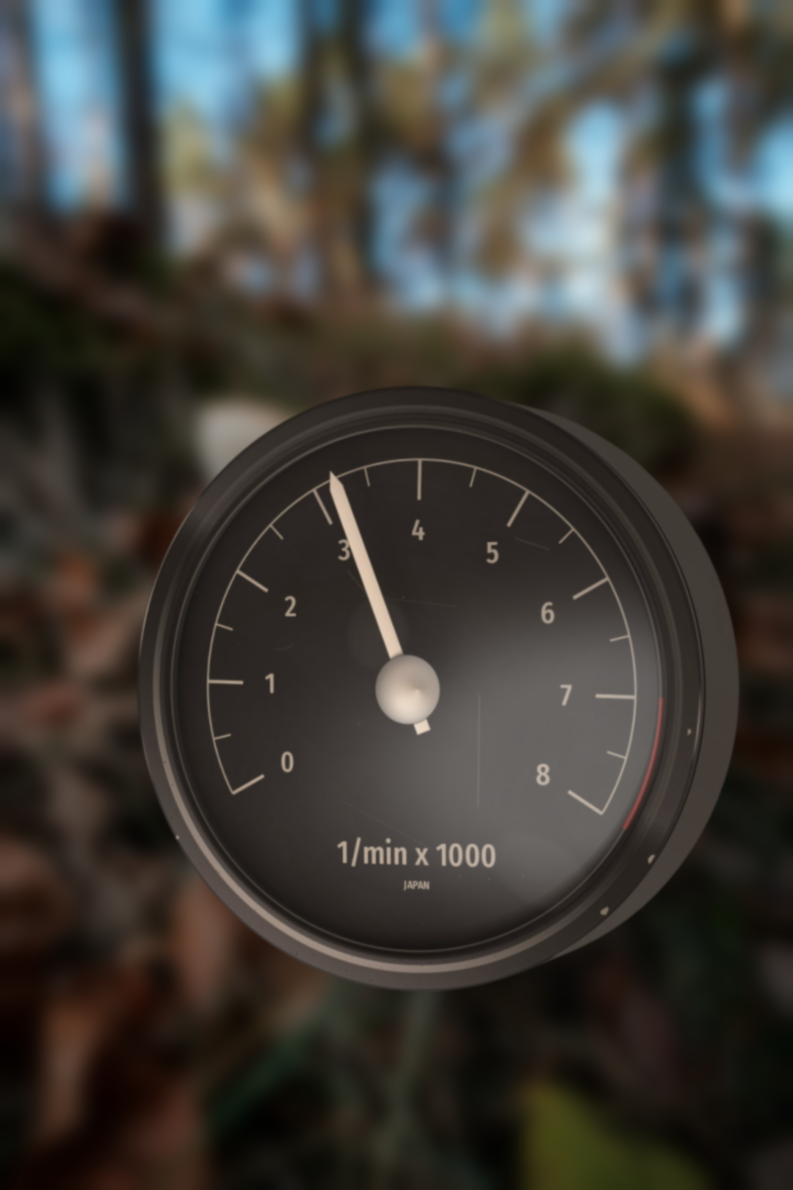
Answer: 3250rpm
